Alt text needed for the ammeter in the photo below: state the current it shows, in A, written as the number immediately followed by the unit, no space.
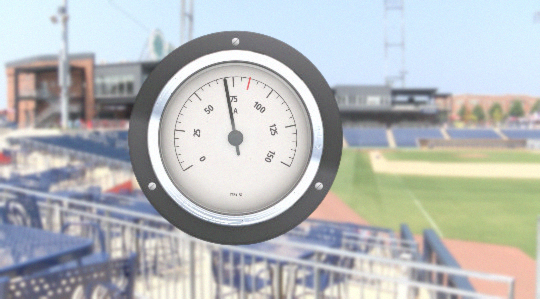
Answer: 70A
